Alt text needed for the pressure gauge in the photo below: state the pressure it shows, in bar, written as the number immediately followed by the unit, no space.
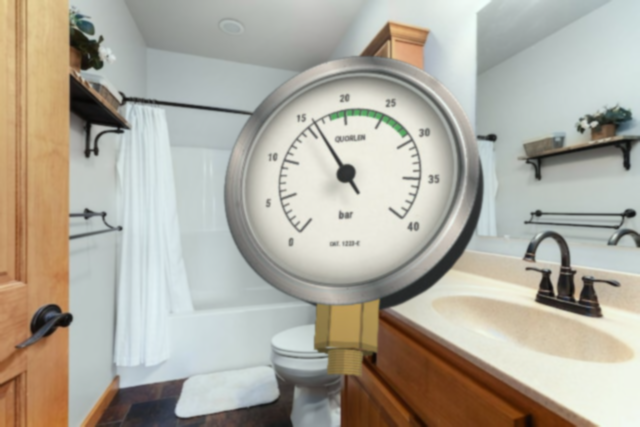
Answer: 16bar
